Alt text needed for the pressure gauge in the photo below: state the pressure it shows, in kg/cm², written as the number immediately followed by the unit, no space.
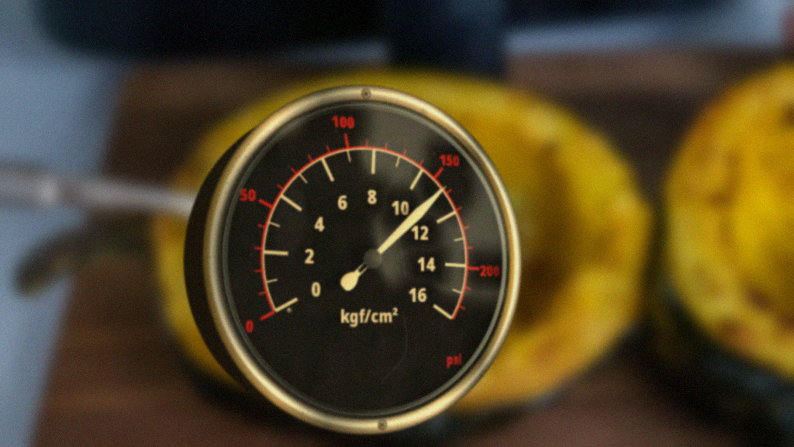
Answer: 11kg/cm²
